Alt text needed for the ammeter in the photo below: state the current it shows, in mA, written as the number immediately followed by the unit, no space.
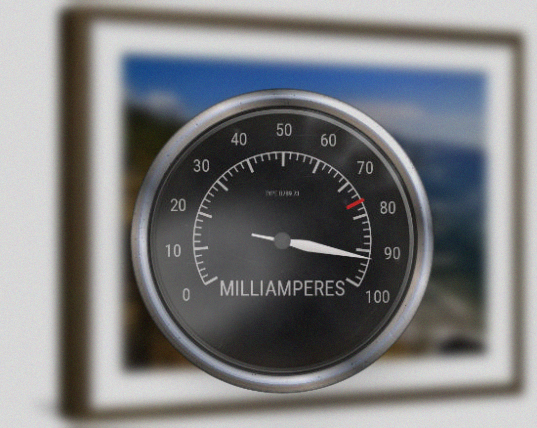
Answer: 92mA
